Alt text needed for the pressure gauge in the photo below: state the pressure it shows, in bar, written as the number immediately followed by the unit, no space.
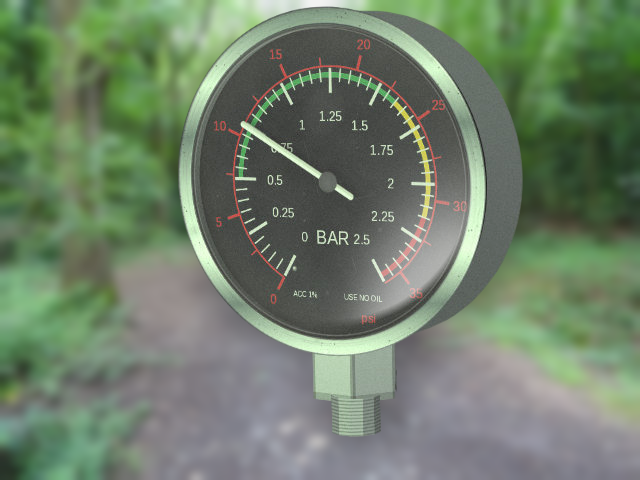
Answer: 0.75bar
